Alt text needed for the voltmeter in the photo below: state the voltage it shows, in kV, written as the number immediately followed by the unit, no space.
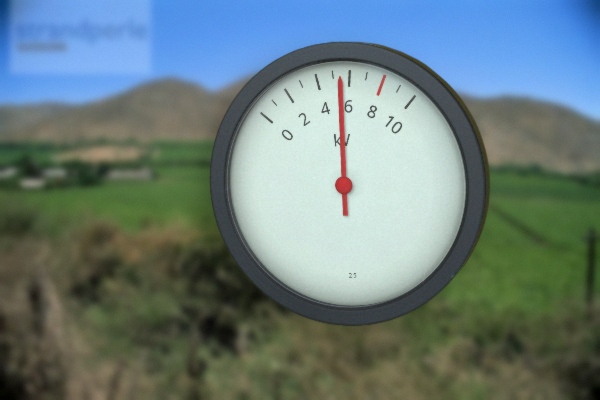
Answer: 5.5kV
